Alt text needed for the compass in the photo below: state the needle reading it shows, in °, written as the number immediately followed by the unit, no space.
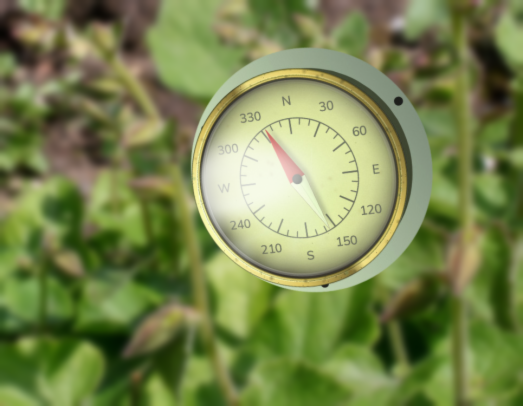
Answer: 335°
